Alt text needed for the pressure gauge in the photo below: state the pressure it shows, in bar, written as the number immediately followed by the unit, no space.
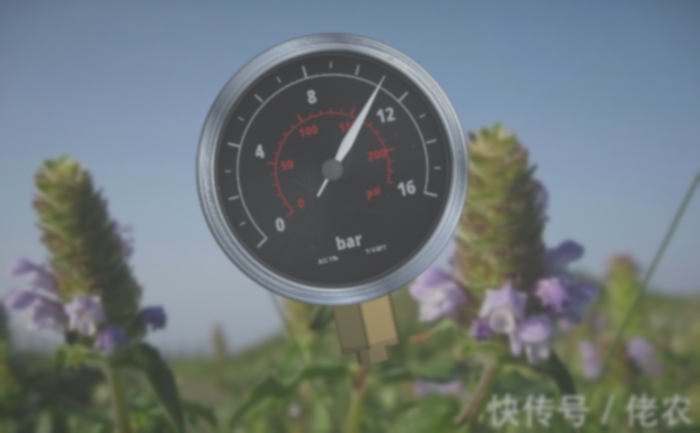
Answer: 11bar
